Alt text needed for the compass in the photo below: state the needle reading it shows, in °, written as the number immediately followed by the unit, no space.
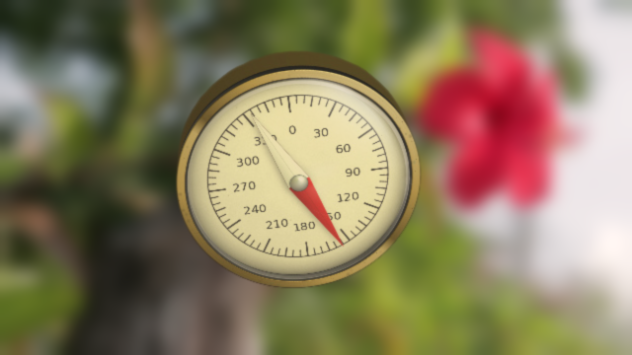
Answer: 155°
